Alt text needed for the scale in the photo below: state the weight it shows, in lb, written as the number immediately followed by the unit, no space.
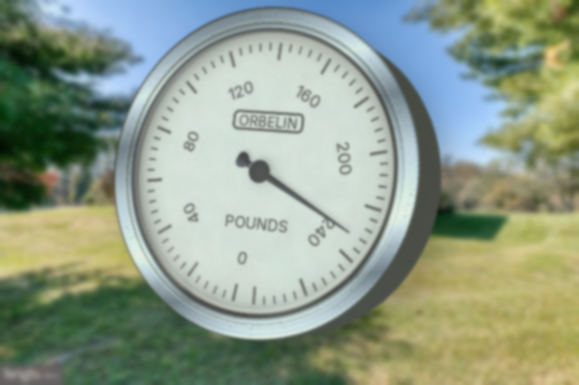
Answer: 232lb
